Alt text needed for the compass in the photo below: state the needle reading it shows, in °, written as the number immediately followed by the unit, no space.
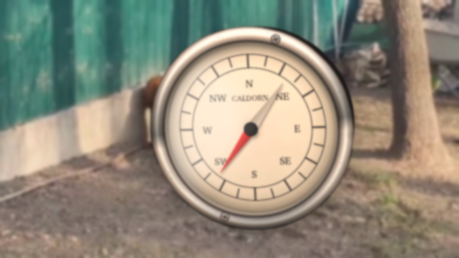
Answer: 217.5°
